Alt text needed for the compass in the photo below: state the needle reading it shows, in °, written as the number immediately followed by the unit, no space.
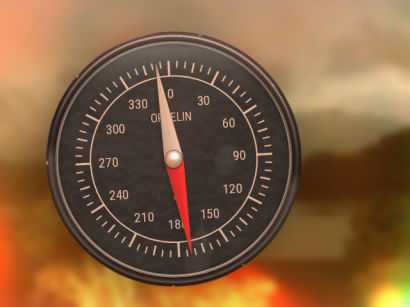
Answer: 172.5°
